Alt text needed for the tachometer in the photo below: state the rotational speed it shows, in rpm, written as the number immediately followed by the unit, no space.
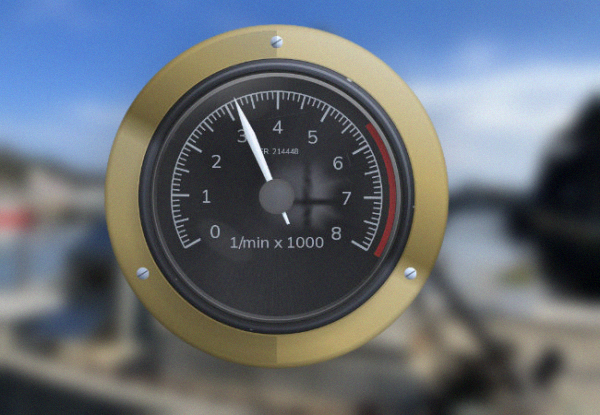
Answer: 3200rpm
